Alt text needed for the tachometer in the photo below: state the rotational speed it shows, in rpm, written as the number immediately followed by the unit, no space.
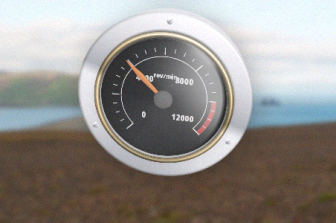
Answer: 4000rpm
